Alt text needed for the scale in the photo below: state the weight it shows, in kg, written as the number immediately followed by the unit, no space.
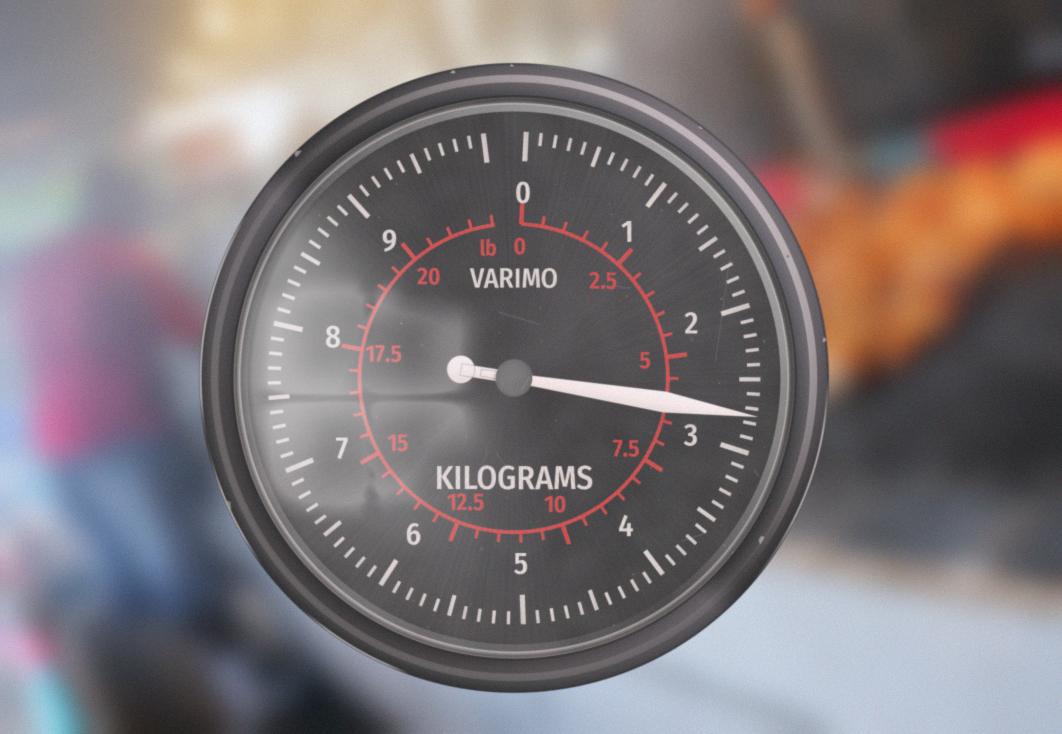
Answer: 2.75kg
